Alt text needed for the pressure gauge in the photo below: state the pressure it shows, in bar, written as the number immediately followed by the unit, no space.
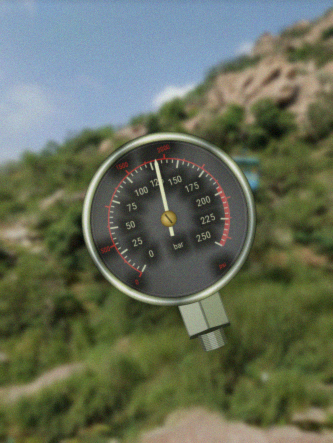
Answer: 130bar
